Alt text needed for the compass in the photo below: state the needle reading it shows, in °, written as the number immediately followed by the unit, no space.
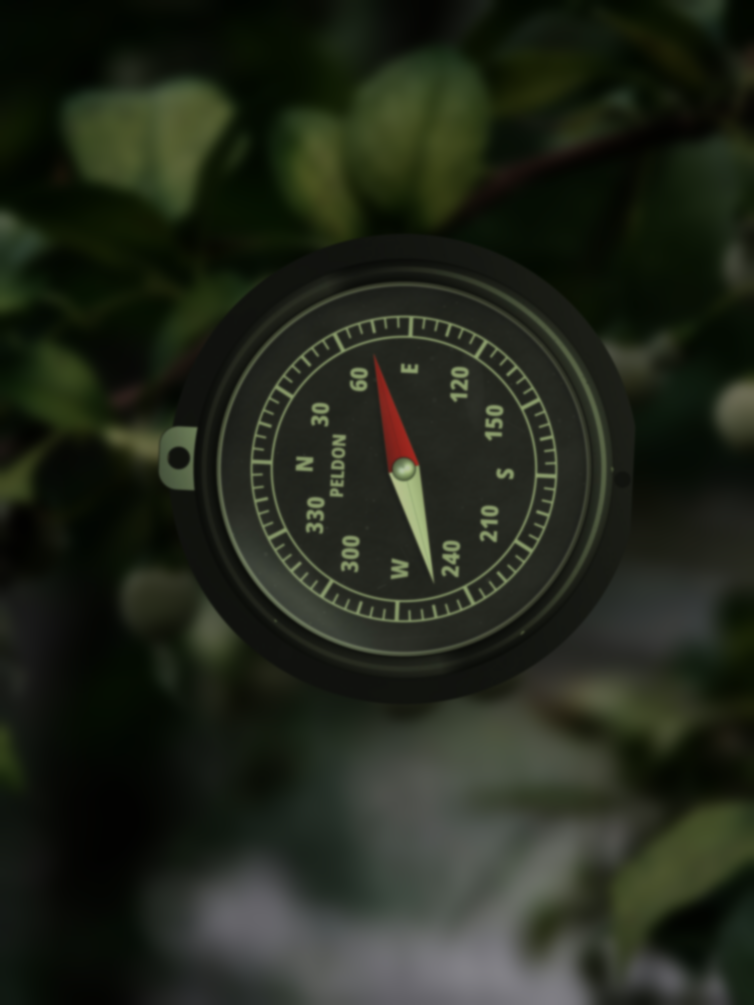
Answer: 72.5°
